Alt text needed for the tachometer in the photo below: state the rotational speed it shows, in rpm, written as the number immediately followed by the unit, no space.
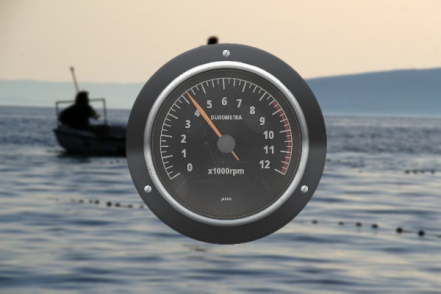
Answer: 4250rpm
